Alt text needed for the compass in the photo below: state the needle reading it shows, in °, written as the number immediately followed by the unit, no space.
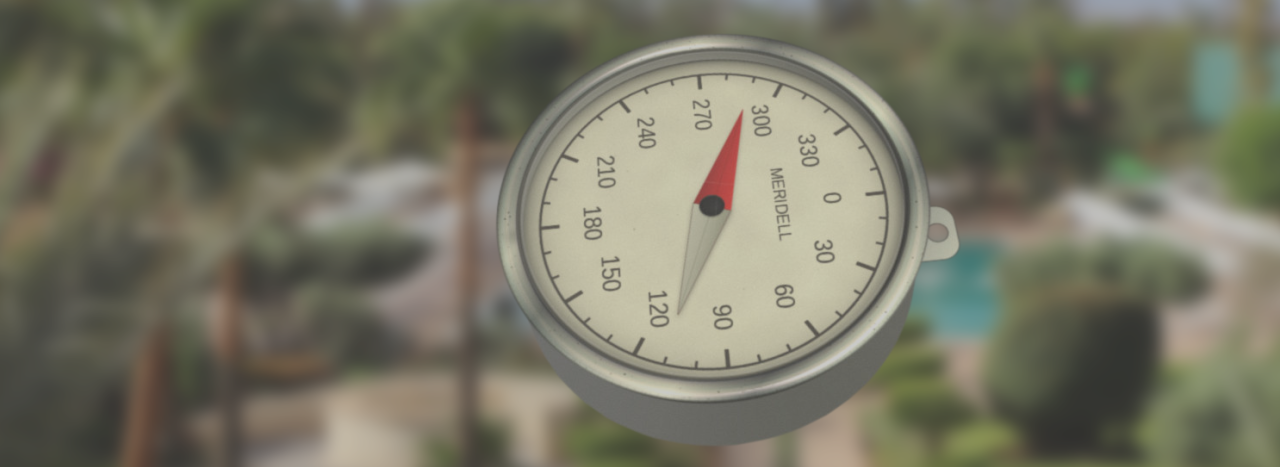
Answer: 290°
